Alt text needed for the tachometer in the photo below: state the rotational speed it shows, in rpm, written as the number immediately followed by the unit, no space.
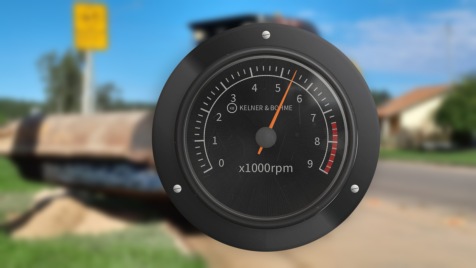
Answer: 5400rpm
